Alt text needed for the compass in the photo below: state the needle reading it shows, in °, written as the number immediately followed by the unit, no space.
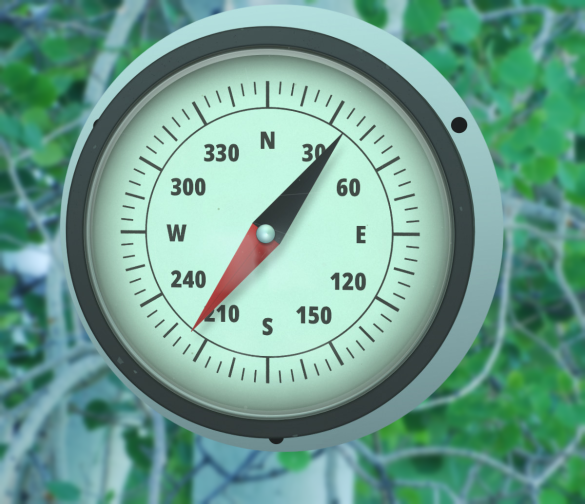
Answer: 217.5°
